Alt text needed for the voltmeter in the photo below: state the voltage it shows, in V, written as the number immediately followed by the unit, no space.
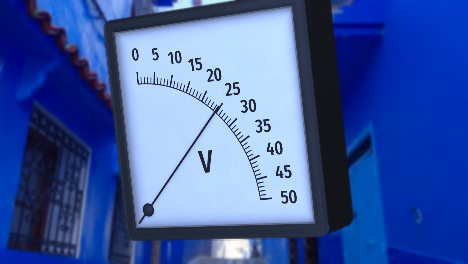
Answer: 25V
